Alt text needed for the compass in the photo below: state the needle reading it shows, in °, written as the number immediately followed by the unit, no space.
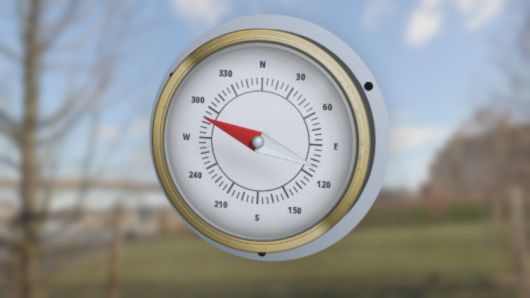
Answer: 290°
